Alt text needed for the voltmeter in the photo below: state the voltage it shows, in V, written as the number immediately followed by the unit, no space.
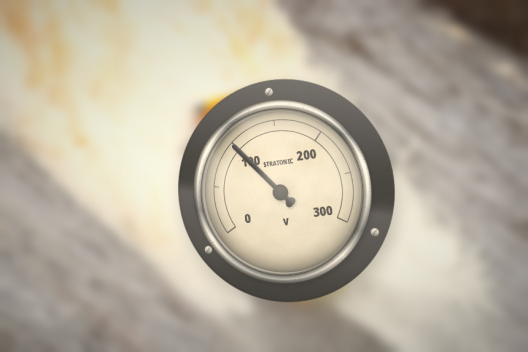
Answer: 100V
